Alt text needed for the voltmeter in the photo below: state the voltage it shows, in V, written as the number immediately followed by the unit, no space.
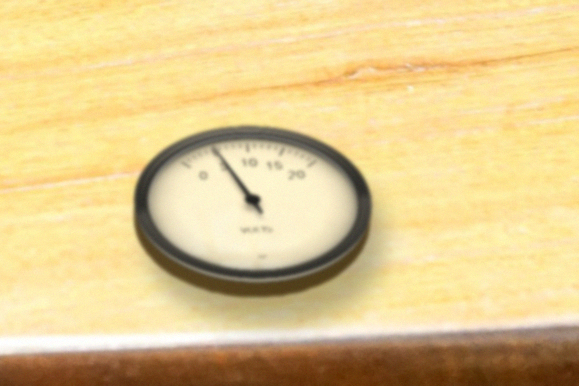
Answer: 5V
